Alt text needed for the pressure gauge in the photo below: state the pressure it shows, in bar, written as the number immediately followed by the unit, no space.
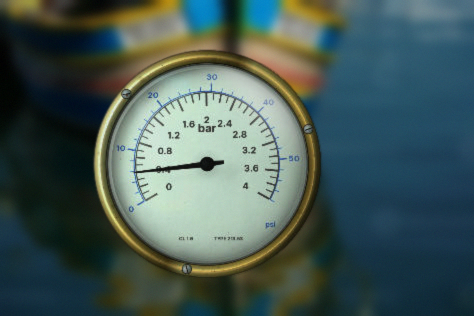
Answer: 0.4bar
